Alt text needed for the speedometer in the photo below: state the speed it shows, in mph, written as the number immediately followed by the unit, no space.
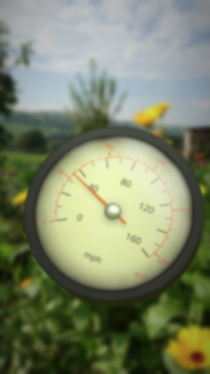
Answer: 35mph
